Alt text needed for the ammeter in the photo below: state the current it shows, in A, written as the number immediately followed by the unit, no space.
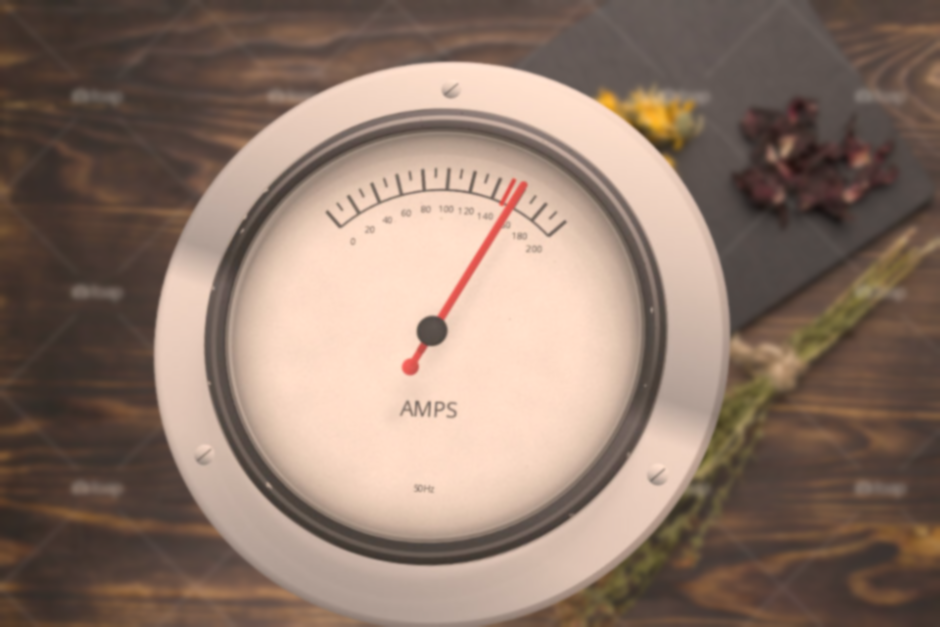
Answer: 160A
